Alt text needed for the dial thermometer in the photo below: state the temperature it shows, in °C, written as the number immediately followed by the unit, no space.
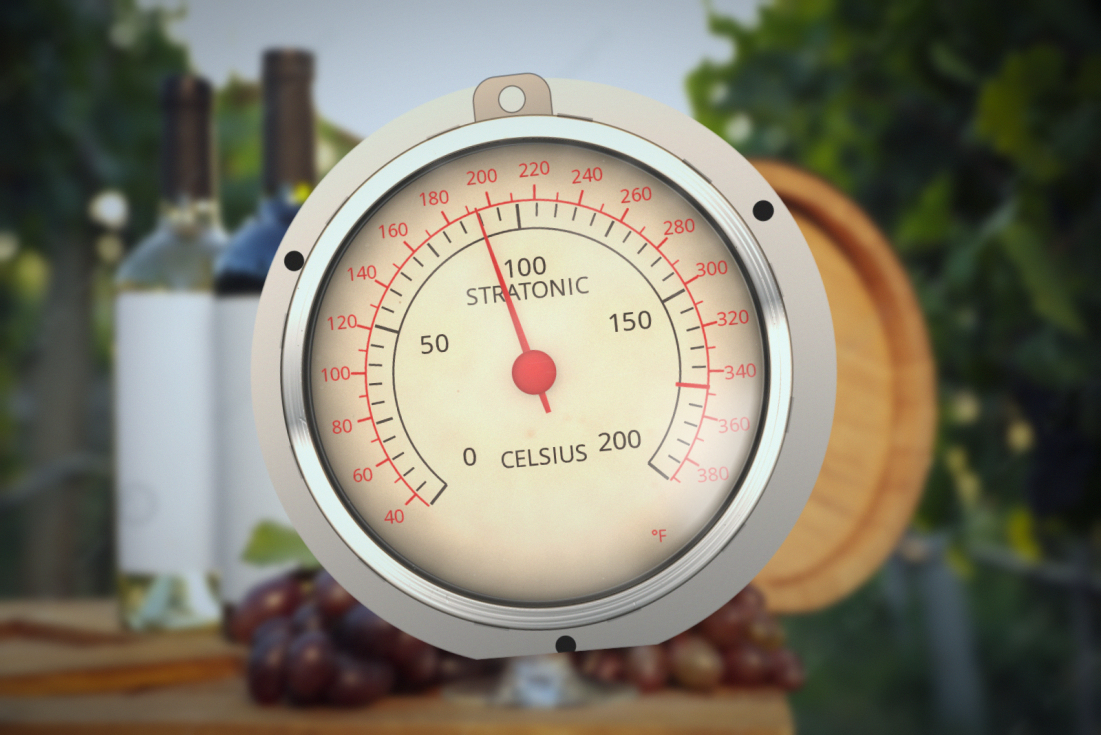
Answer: 90°C
